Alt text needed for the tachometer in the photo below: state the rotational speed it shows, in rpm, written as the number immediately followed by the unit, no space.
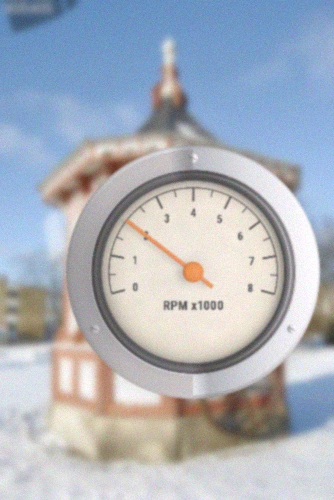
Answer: 2000rpm
